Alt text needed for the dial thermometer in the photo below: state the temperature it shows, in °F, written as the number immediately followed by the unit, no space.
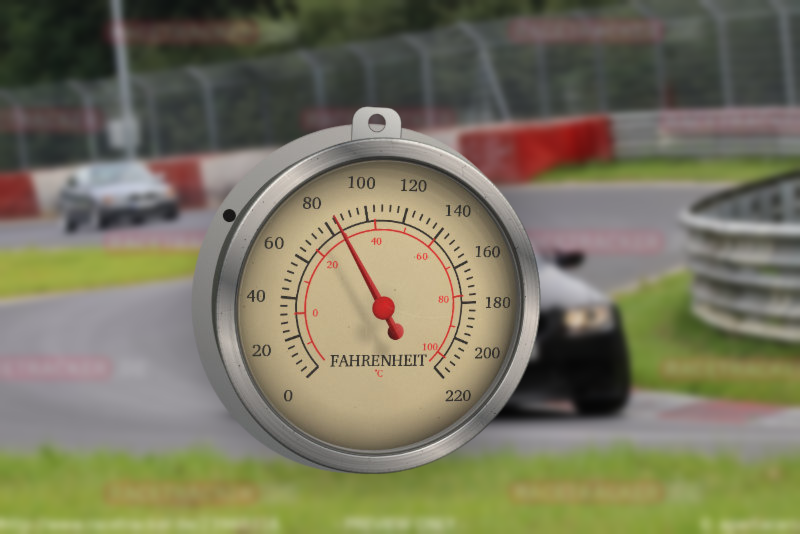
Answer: 84°F
